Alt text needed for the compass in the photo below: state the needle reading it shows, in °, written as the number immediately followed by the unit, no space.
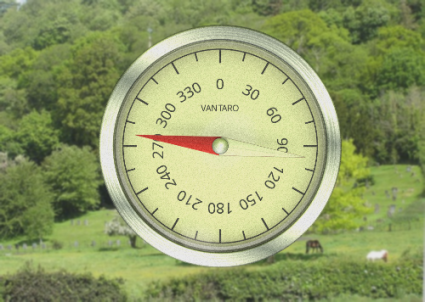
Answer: 277.5°
